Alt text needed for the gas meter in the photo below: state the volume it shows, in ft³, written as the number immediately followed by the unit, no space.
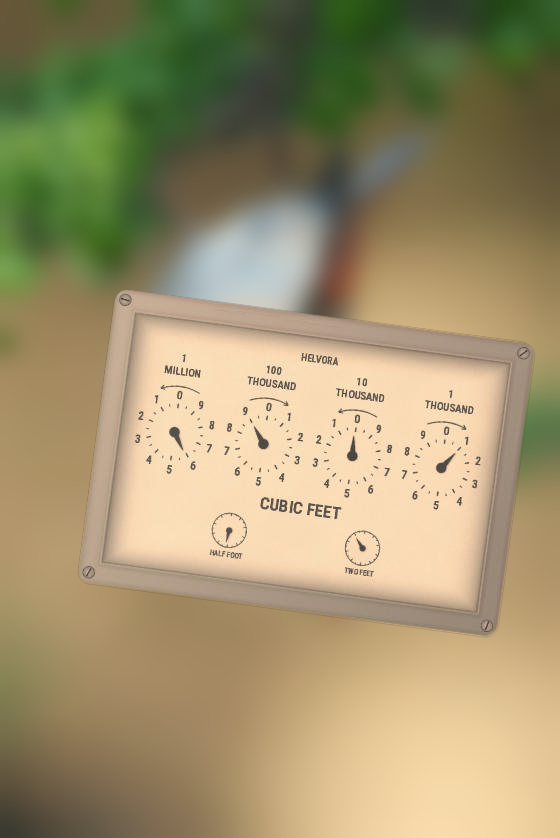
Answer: 590100ft³
